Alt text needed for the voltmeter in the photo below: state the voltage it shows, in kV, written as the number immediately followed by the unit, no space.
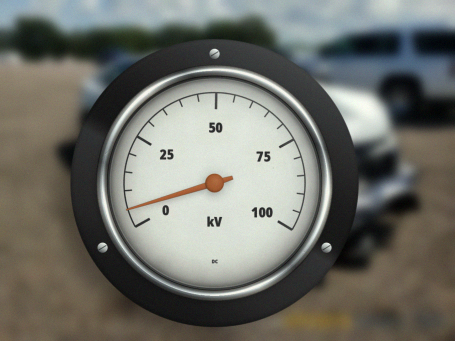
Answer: 5kV
